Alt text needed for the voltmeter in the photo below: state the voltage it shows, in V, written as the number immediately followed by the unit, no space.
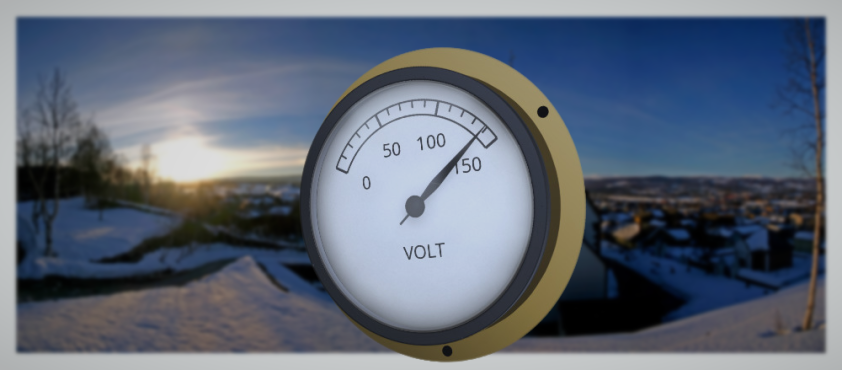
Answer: 140V
